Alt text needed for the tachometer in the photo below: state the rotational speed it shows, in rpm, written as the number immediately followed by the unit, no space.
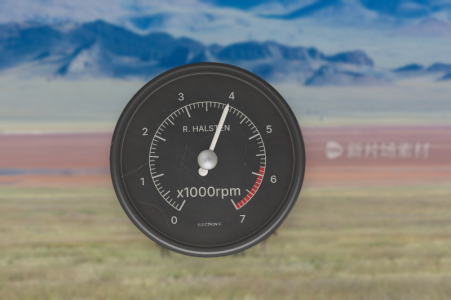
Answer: 4000rpm
